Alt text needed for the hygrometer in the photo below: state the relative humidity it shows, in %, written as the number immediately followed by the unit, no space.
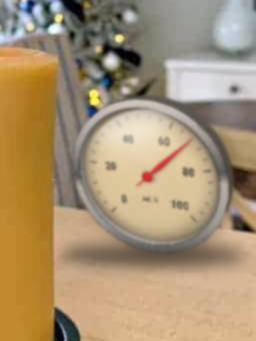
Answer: 68%
